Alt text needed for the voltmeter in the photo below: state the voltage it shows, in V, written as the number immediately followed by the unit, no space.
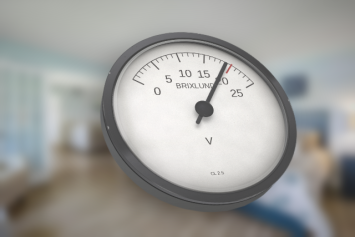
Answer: 19V
